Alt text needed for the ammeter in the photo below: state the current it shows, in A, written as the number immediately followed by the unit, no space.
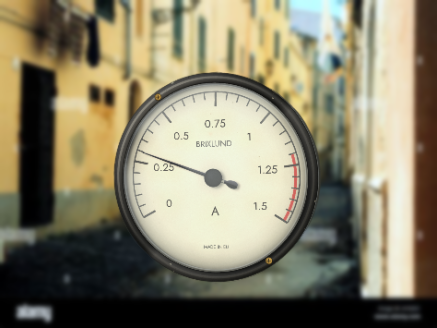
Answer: 0.3A
